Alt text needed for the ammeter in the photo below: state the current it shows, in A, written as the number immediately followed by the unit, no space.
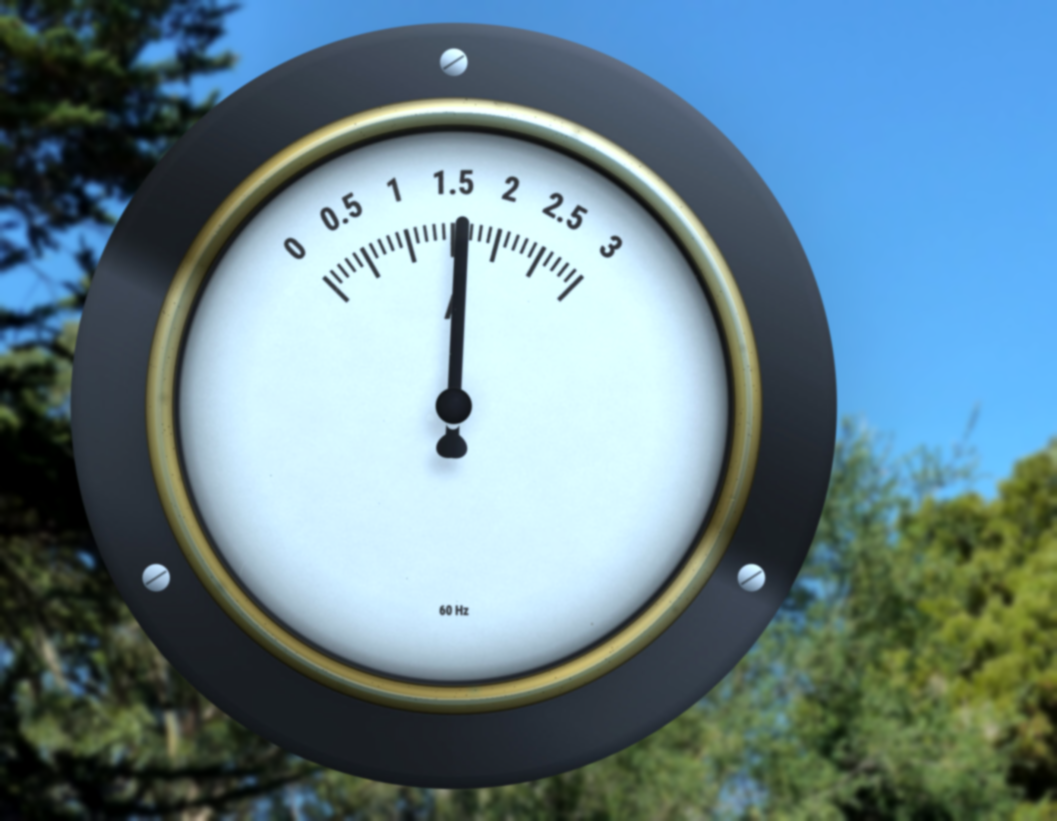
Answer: 1.6A
